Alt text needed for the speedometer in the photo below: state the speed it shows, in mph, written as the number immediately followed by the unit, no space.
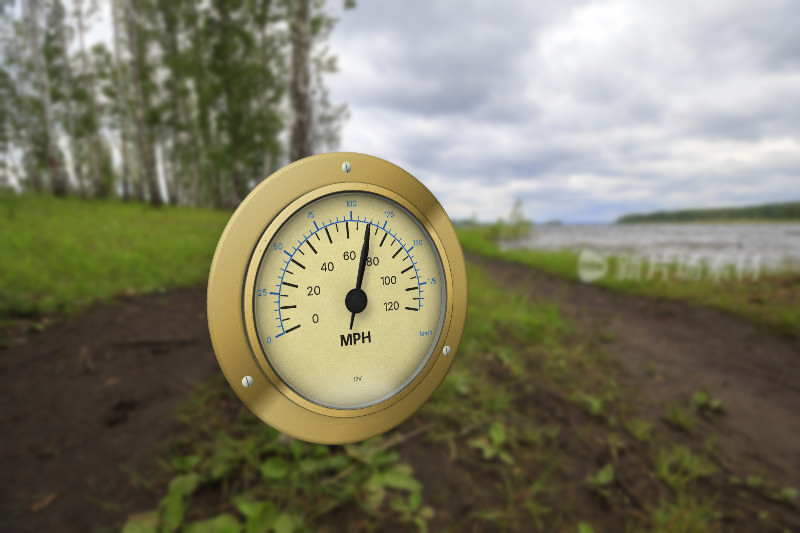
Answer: 70mph
